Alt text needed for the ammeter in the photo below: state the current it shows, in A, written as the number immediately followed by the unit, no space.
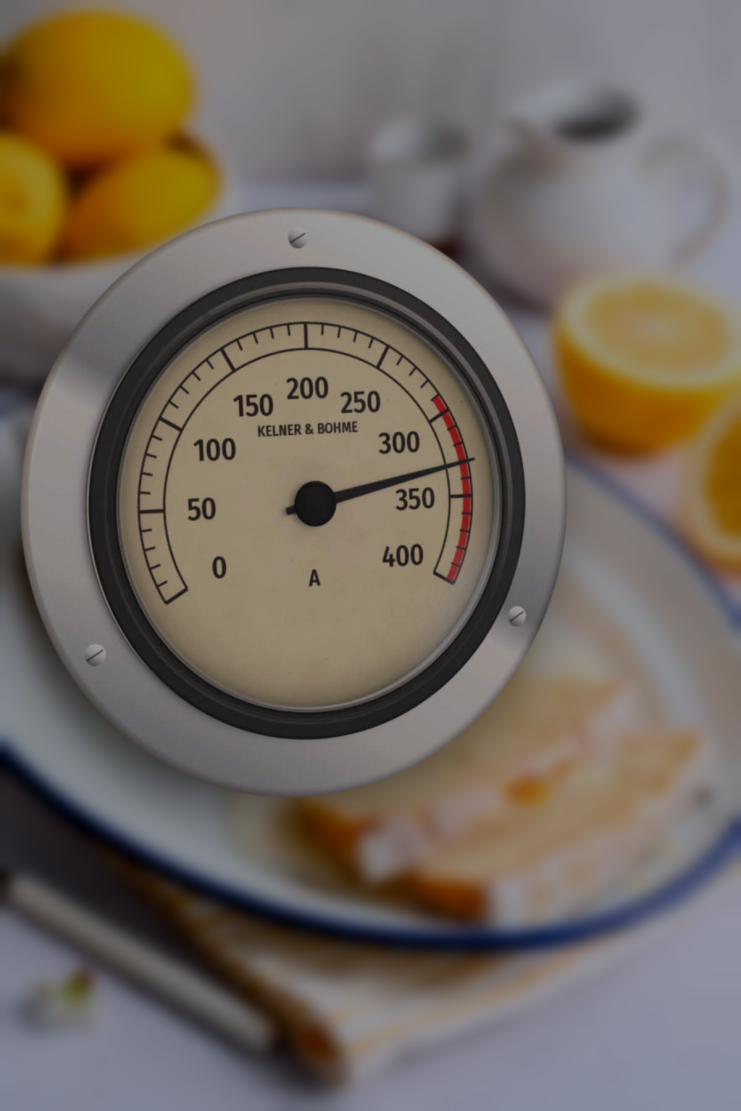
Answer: 330A
